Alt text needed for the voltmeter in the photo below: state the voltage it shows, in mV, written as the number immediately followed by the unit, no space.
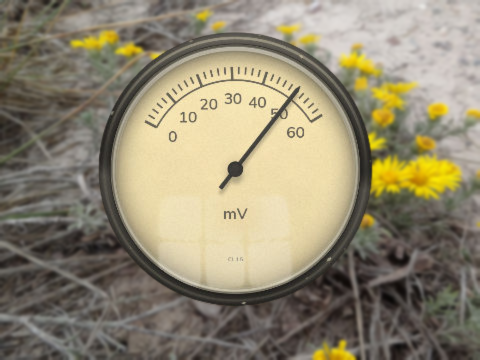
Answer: 50mV
